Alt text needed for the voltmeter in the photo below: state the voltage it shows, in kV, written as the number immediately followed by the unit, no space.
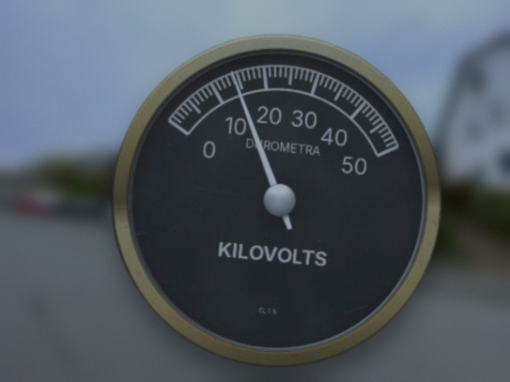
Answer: 14kV
